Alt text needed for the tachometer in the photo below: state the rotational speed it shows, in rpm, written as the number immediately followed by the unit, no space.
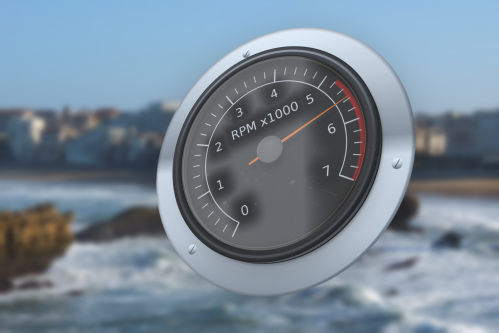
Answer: 5600rpm
